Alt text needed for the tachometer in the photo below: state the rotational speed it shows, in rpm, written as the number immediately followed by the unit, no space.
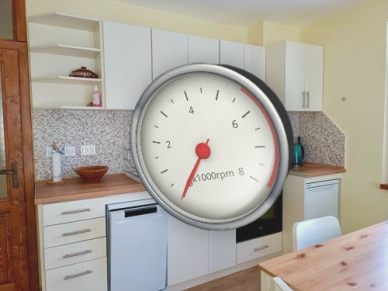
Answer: 0rpm
